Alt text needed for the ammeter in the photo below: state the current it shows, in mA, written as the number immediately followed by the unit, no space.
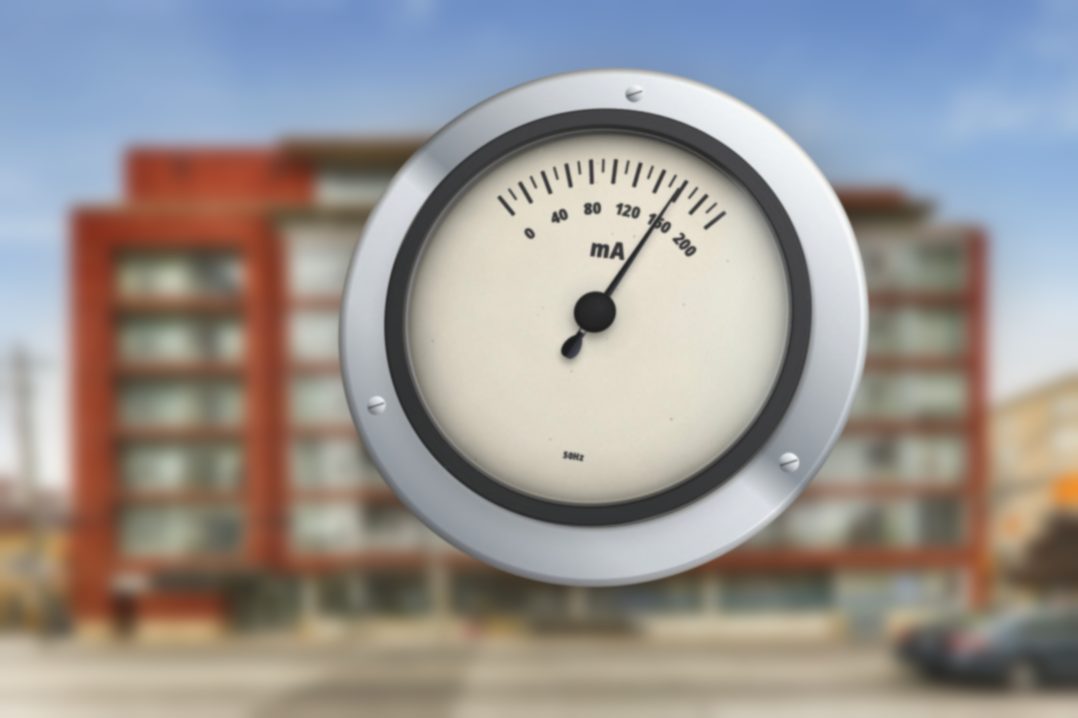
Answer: 160mA
